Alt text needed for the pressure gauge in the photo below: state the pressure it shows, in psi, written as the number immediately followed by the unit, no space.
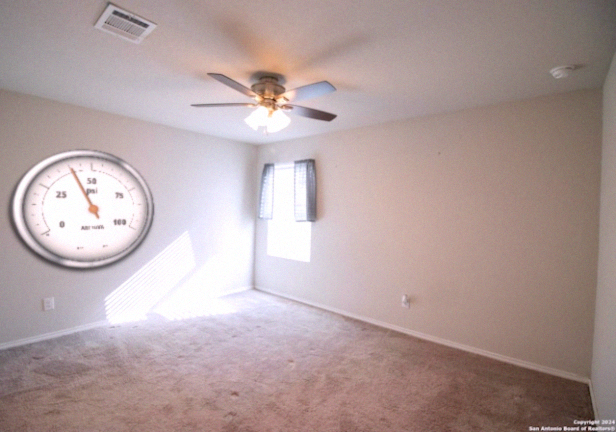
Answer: 40psi
